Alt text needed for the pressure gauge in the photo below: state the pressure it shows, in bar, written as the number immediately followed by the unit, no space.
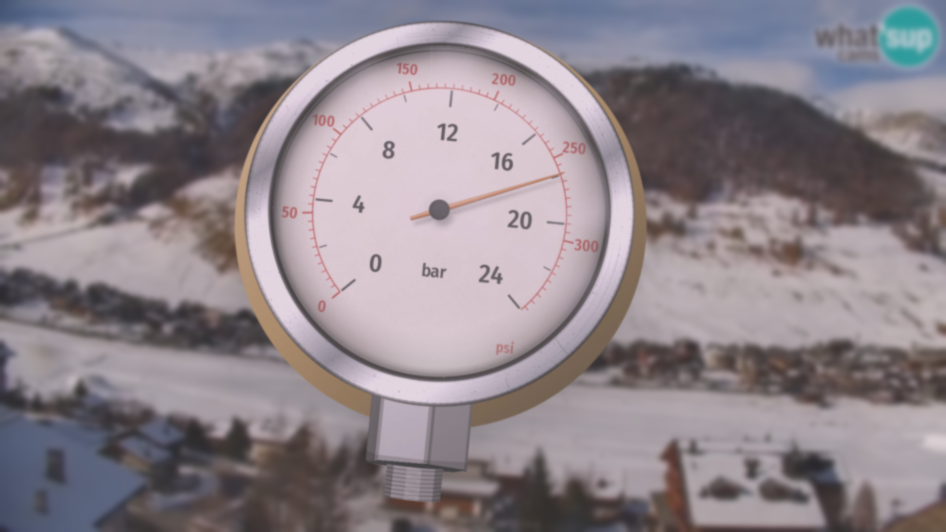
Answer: 18bar
